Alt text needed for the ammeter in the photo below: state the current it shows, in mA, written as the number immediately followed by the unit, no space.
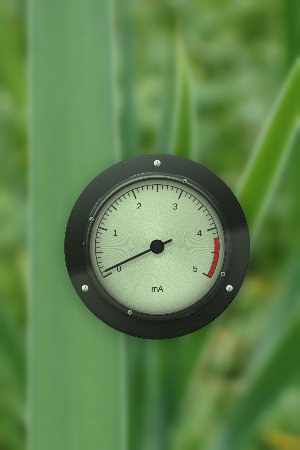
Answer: 0.1mA
